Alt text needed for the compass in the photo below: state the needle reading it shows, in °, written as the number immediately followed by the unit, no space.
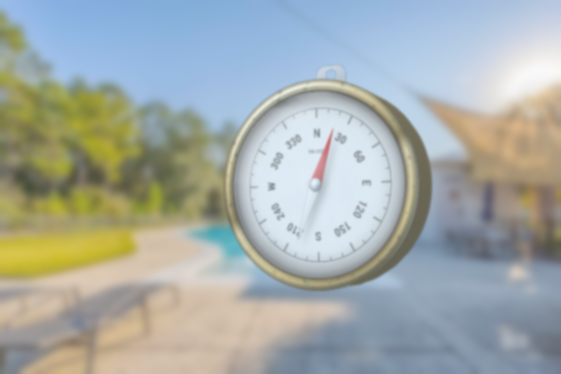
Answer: 20°
